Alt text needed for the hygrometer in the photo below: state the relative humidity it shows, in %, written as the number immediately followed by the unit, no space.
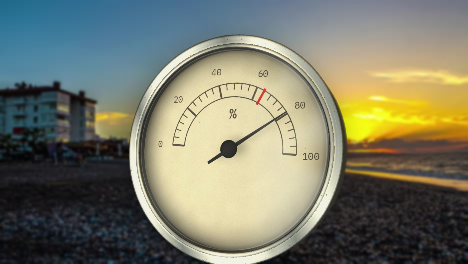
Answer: 80%
